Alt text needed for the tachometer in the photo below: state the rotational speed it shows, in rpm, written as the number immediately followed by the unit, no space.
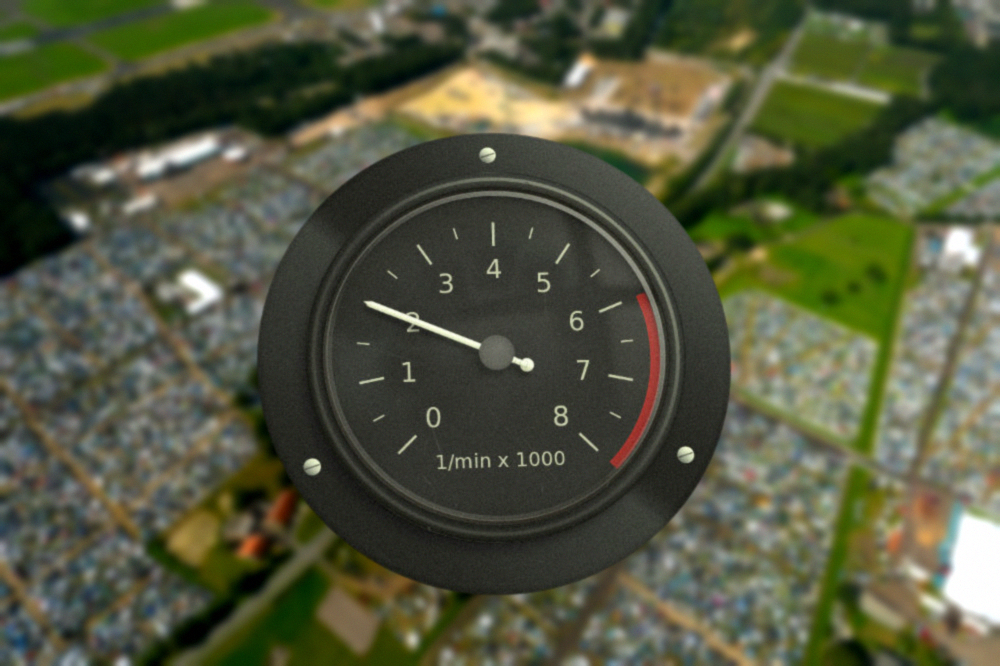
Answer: 2000rpm
